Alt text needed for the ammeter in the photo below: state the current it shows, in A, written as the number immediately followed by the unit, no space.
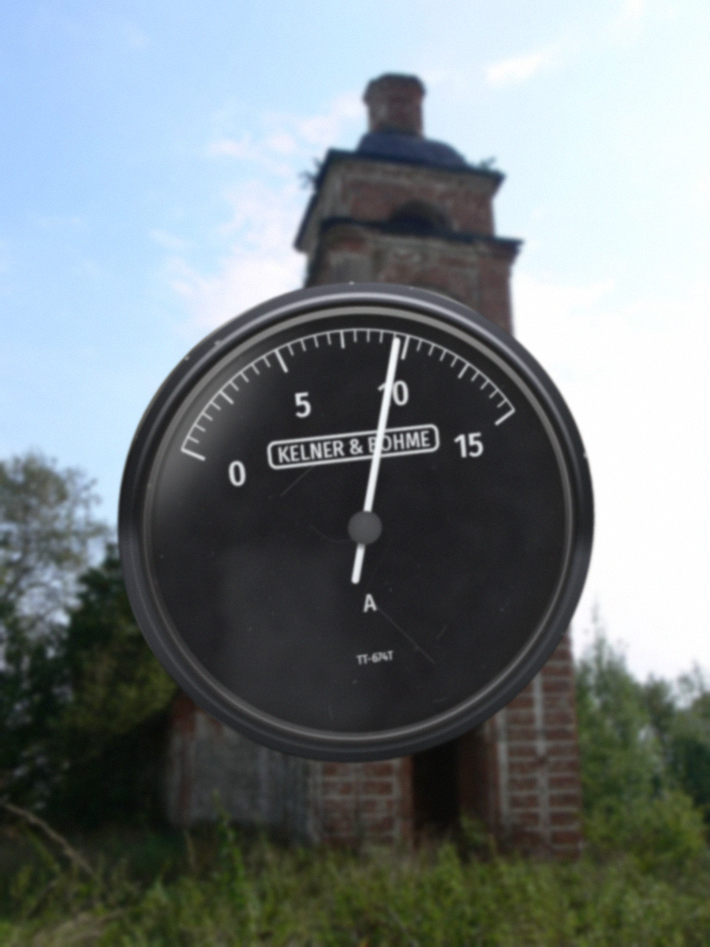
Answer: 9.5A
